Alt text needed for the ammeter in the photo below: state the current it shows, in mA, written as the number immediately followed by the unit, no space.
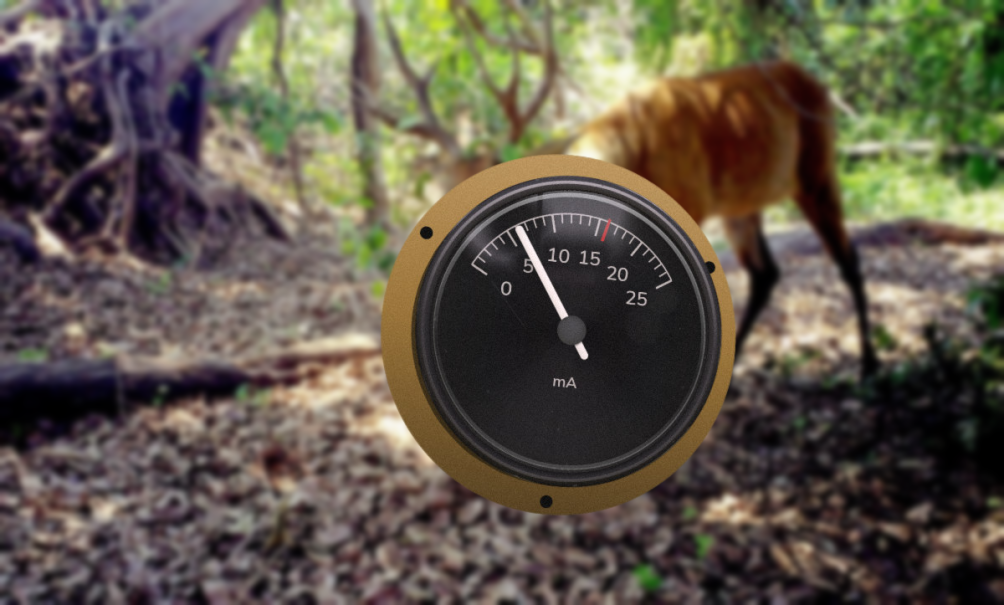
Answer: 6mA
